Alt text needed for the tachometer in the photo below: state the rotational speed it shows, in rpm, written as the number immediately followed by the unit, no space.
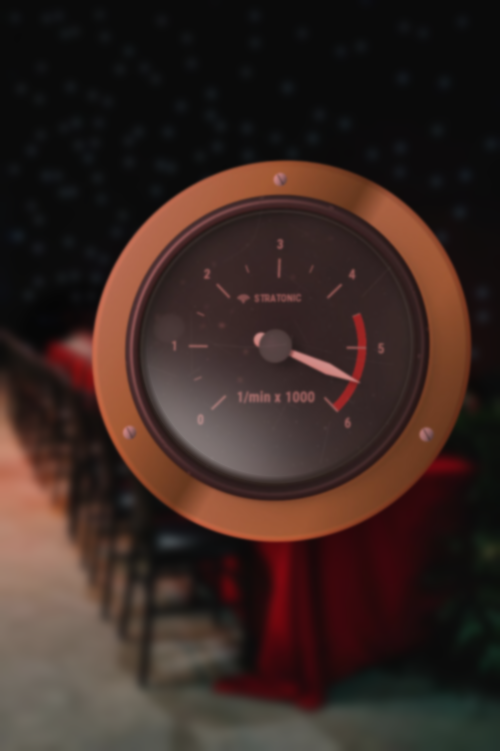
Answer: 5500rpm
